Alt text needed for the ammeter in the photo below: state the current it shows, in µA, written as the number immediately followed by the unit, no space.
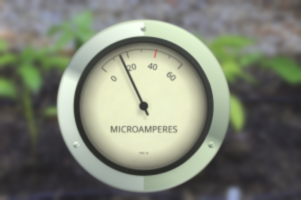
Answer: 15µA
